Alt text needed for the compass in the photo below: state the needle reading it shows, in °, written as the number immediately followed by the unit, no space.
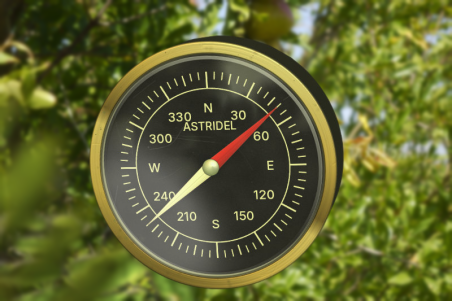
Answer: 50°
